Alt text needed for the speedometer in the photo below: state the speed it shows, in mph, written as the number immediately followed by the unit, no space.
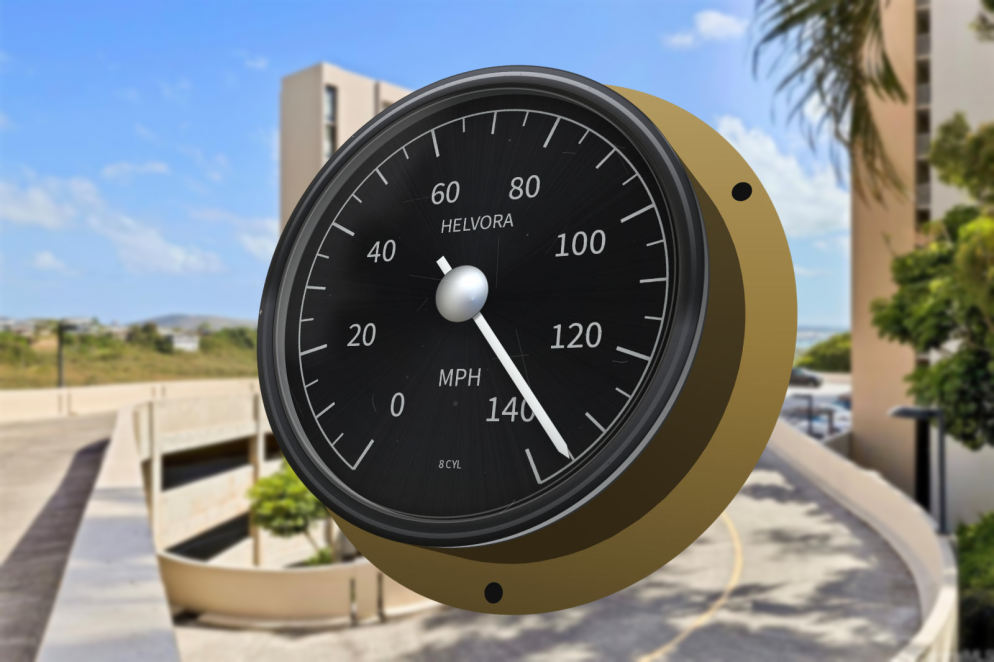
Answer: 135mph
